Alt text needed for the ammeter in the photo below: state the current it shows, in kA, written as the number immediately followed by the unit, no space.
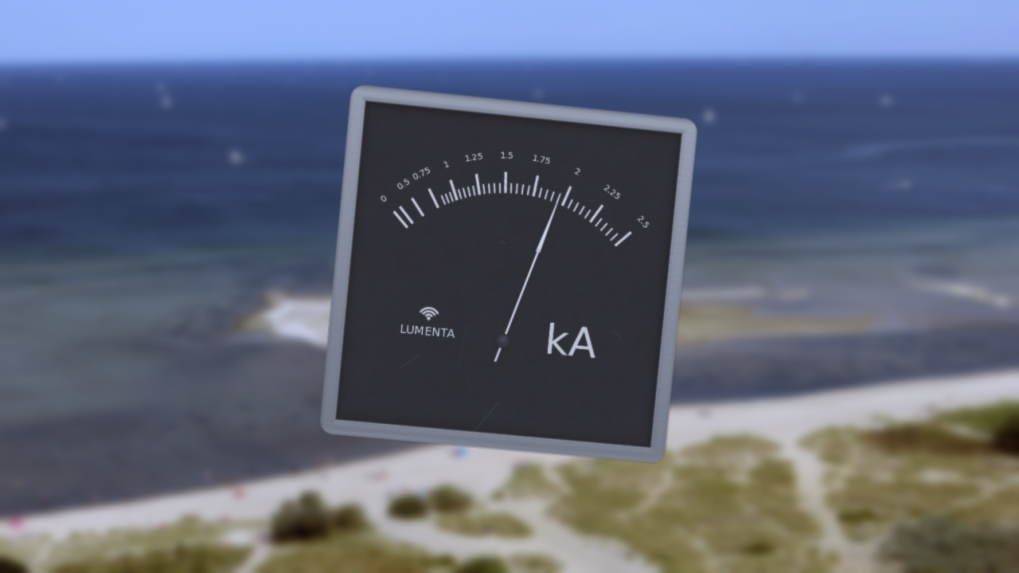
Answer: 1.95kA
